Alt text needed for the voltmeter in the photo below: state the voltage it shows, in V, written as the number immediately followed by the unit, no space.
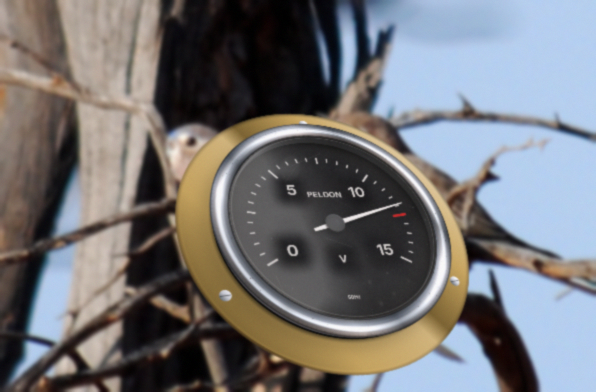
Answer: 12V
